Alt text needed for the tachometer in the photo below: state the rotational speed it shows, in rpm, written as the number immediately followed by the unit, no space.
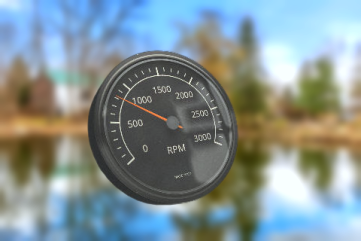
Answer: 800rpm
